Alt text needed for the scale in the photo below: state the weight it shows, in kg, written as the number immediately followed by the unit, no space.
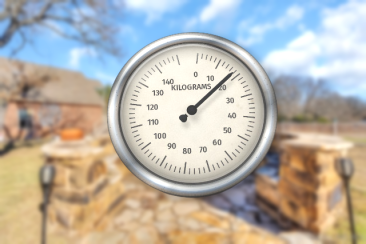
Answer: 18kg
